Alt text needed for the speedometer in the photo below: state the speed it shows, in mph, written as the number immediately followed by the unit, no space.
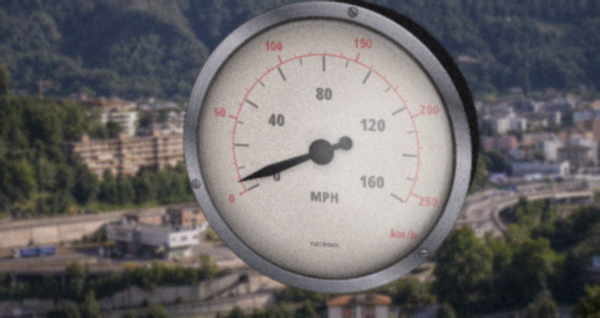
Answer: 5mph
